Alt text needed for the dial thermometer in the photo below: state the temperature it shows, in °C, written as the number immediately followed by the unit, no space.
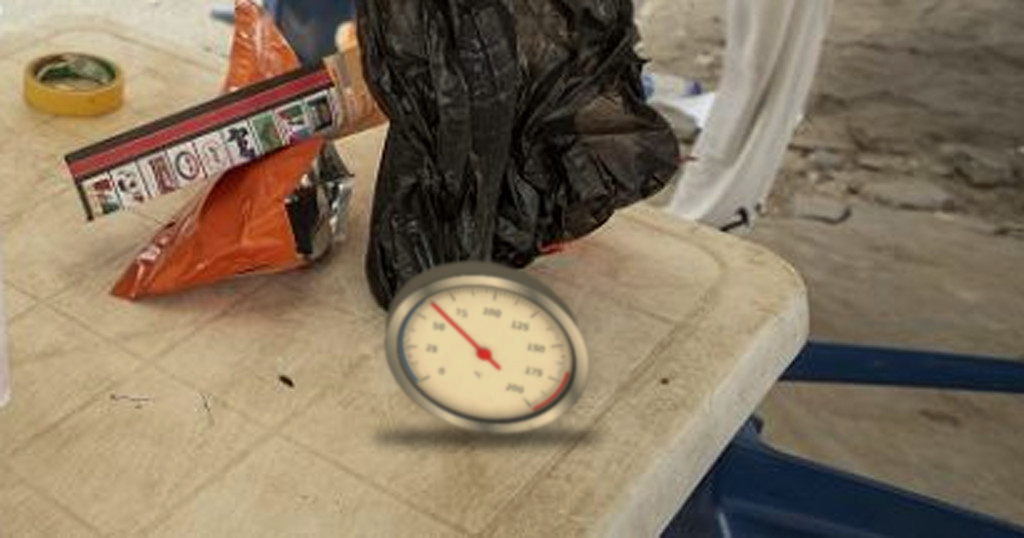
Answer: 62.5°C
